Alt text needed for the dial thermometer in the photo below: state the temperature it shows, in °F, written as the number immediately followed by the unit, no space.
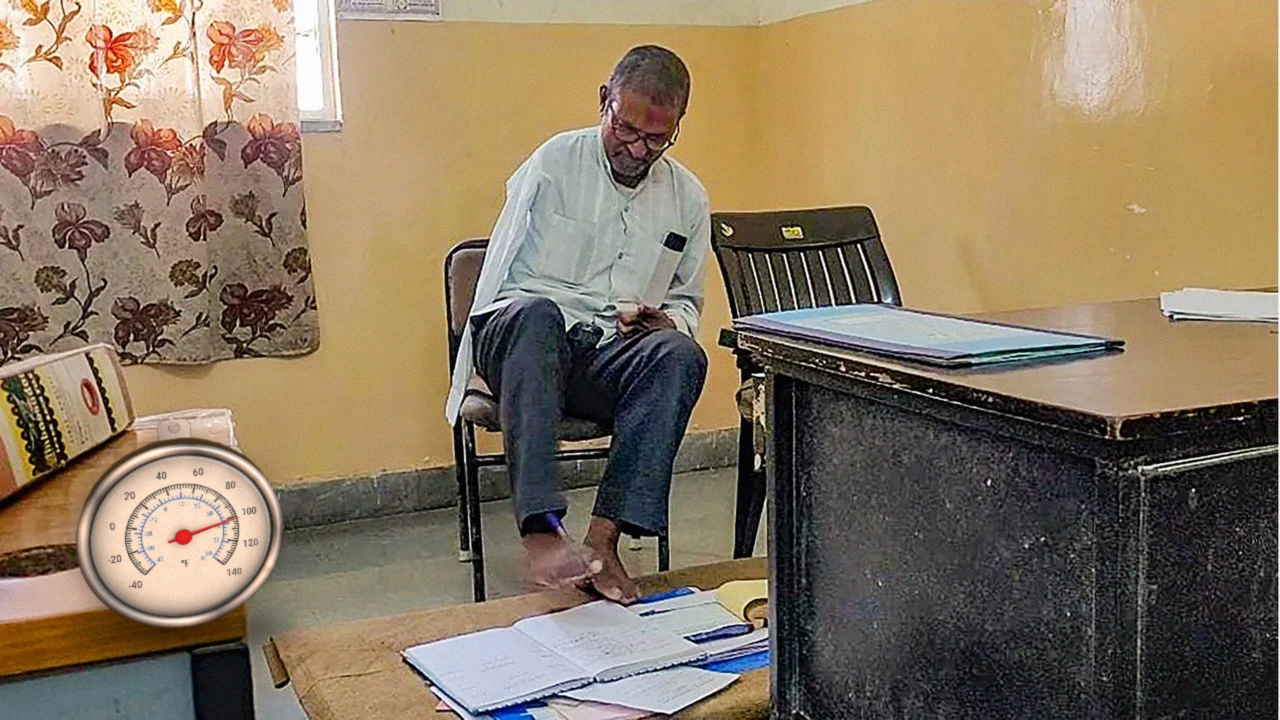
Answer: 100°F
